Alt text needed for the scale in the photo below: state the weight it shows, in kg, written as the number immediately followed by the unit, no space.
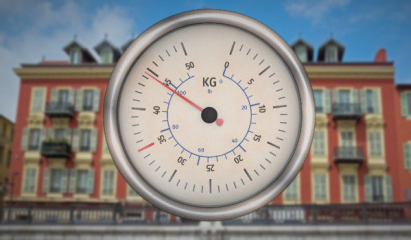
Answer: 44.5kg
